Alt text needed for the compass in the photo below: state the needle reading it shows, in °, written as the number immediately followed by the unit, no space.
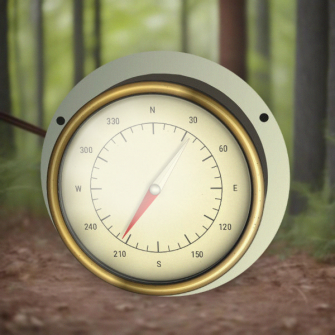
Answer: 215°
